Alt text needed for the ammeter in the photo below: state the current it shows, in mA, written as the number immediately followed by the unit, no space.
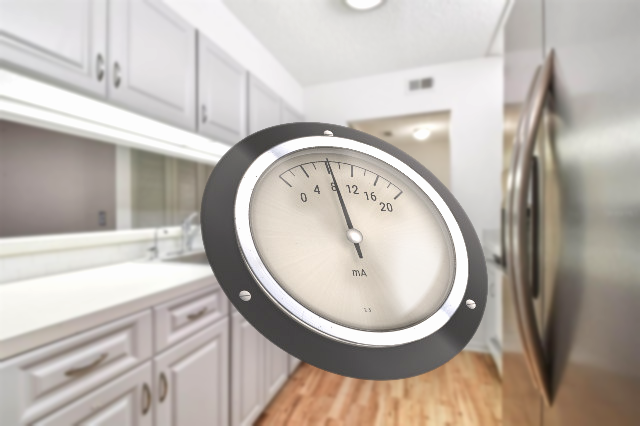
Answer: 8mA
